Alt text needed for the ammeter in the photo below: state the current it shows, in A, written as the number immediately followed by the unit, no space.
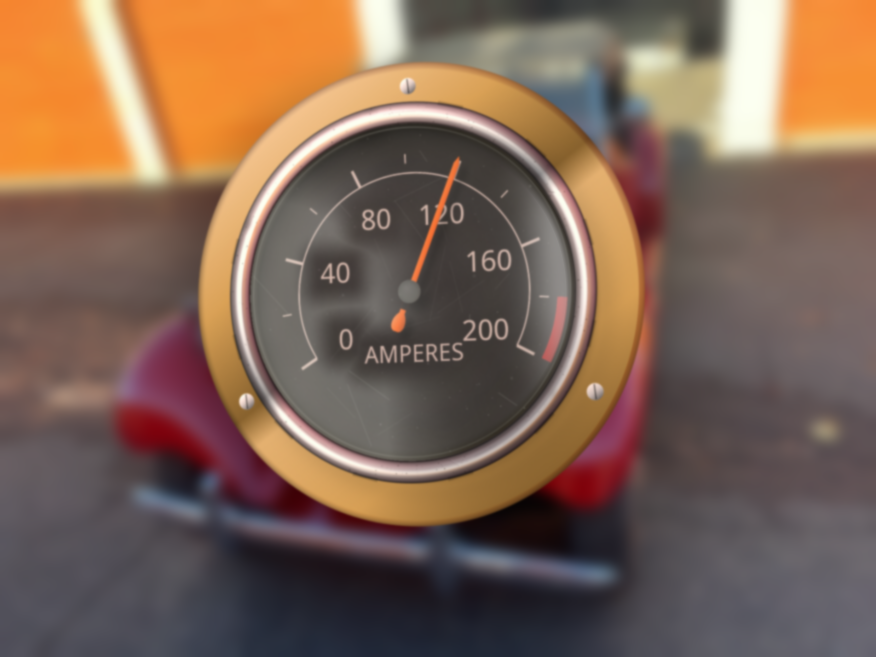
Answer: 120A
